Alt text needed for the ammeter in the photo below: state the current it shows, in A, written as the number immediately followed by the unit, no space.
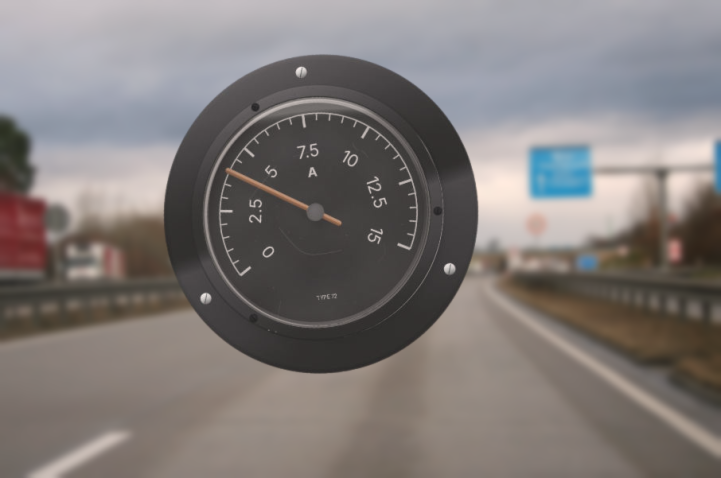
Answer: 4A
